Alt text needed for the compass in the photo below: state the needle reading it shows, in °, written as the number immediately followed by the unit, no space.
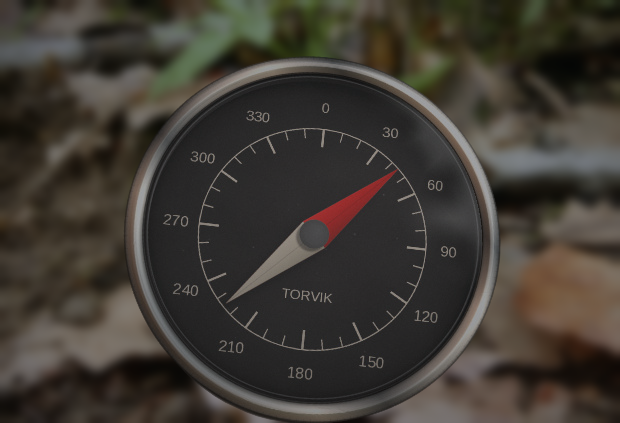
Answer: 45°
